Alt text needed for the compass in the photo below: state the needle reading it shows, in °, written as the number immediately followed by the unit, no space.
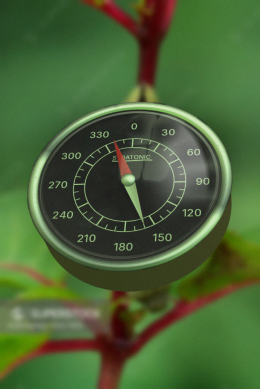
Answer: 340°
